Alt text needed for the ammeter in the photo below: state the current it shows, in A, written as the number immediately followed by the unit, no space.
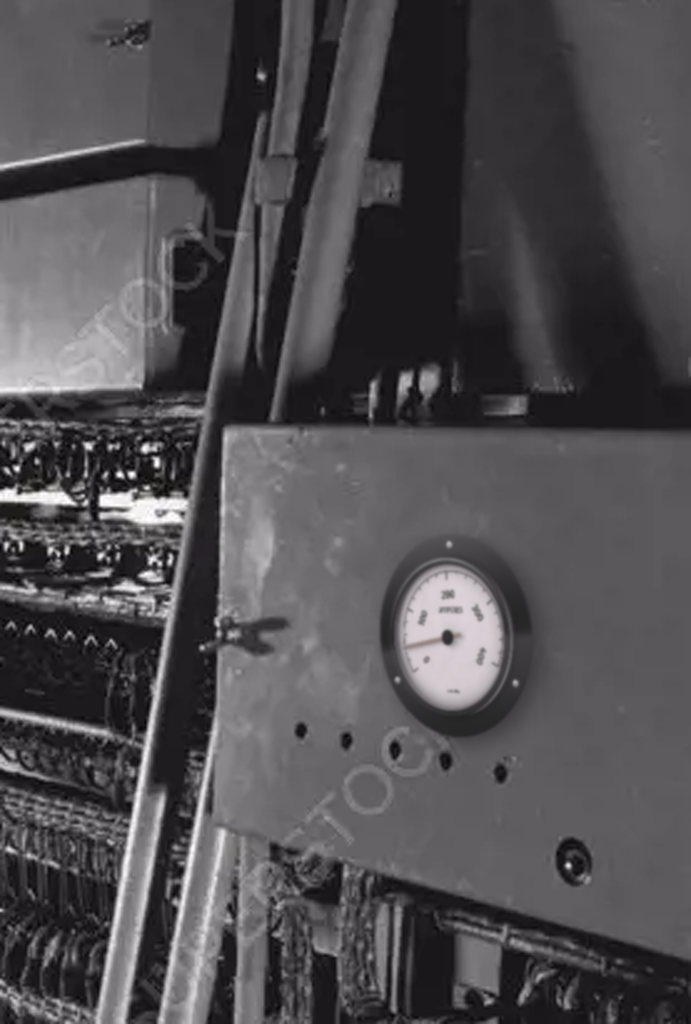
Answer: 40A
